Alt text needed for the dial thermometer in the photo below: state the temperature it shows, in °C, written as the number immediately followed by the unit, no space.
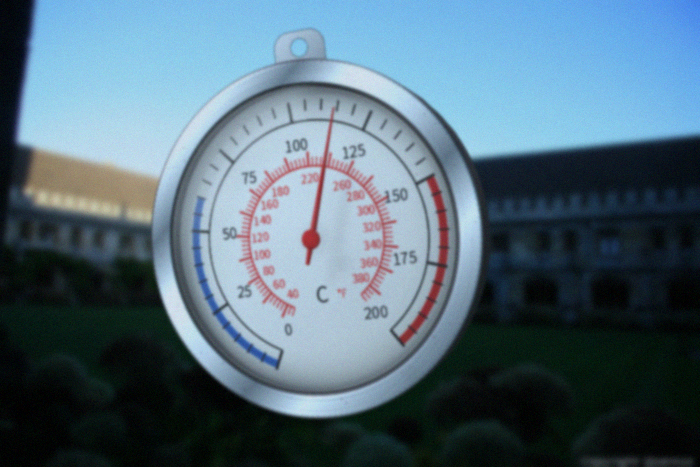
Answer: 115°C
